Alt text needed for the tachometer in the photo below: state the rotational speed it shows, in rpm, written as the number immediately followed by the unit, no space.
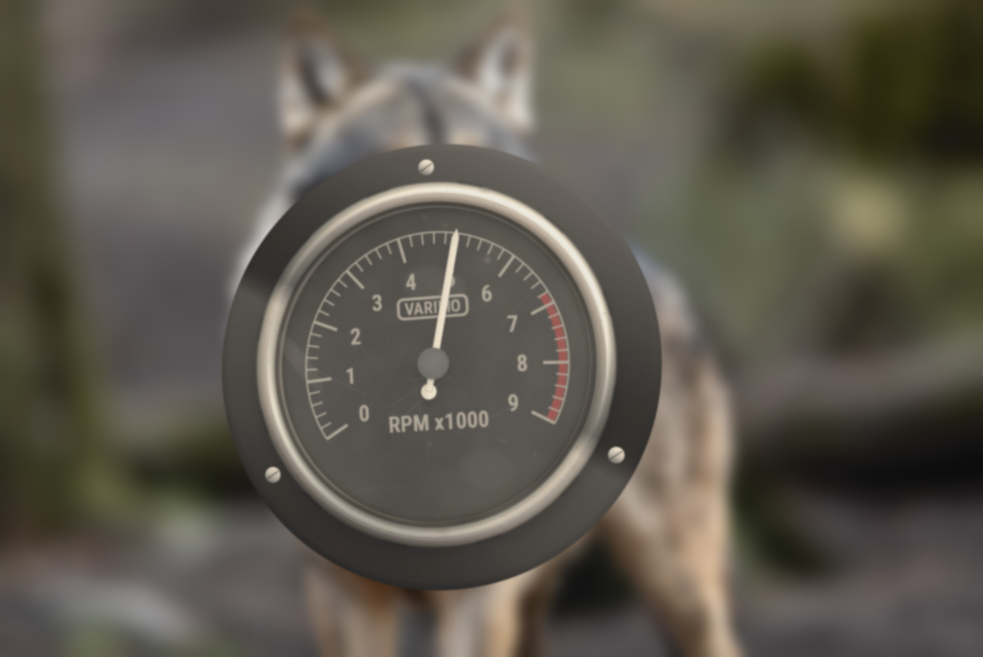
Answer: 5000rpm
